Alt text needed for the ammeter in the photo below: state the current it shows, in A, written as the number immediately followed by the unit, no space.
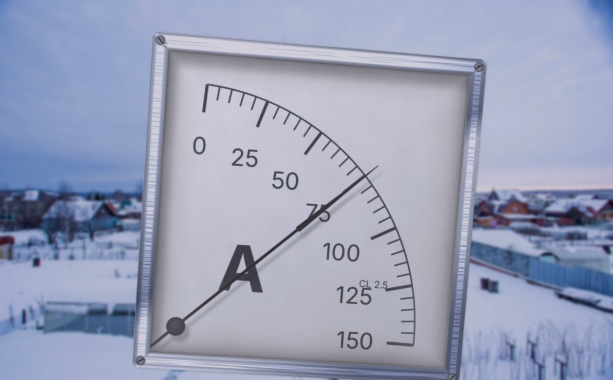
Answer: 75A
